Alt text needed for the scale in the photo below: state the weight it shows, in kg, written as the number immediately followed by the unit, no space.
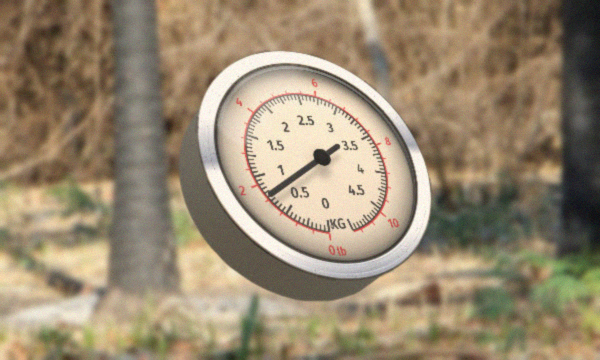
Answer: 0.75kg
